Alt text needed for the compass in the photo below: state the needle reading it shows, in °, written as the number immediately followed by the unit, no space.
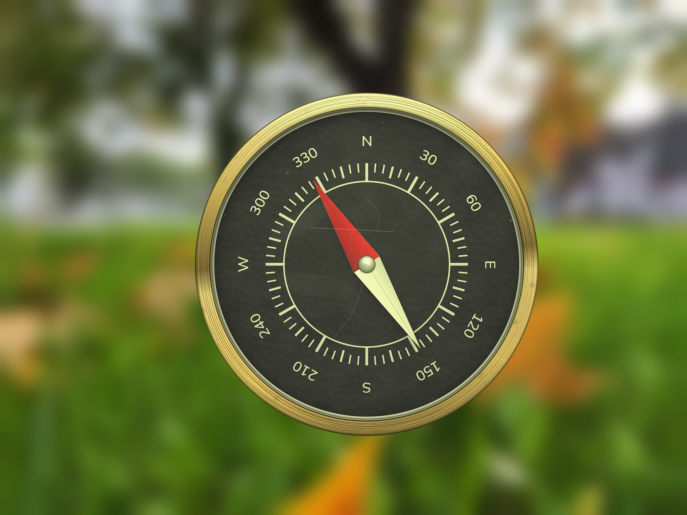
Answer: 327.5°
